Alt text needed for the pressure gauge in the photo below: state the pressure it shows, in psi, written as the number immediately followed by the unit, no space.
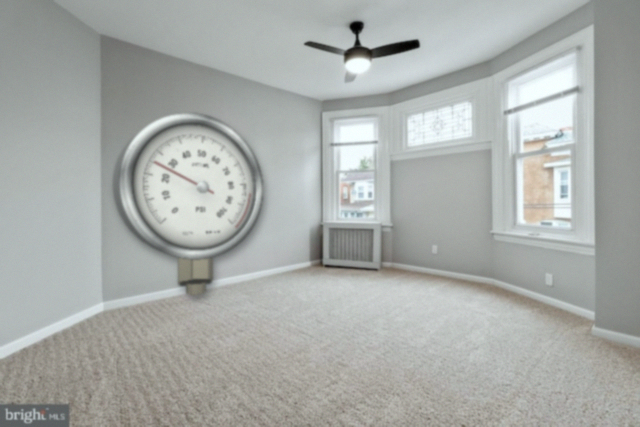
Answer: 25psi
